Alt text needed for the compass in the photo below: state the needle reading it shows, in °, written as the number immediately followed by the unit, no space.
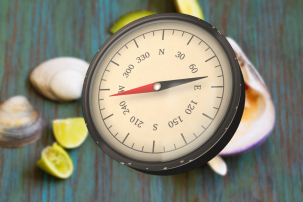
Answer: 260°
